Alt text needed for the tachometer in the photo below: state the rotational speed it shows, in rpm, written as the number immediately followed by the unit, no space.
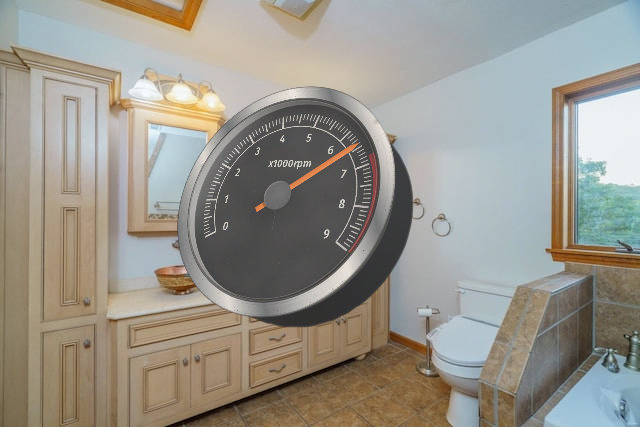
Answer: 6500rpm
